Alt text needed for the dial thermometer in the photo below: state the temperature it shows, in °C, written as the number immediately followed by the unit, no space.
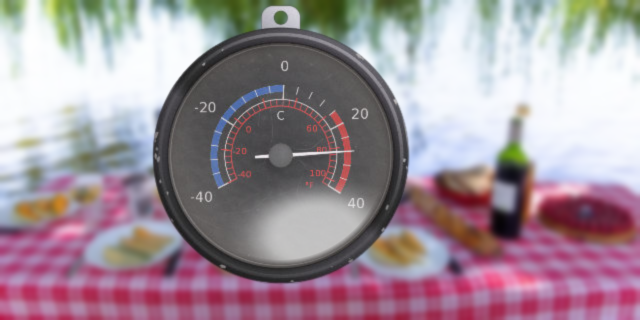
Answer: 28°C
